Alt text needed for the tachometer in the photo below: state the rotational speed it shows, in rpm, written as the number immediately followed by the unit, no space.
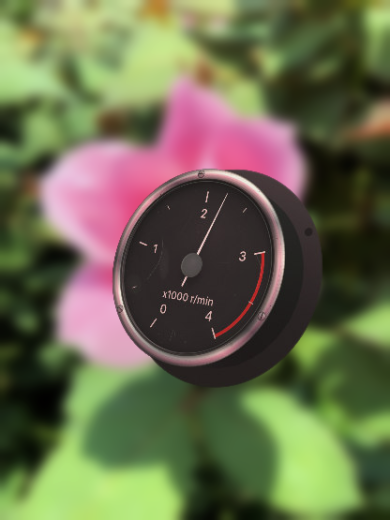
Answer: 2250rpm
